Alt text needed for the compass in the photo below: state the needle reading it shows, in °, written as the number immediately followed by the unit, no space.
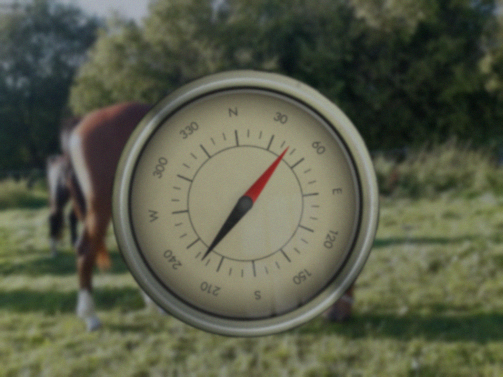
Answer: 45°
